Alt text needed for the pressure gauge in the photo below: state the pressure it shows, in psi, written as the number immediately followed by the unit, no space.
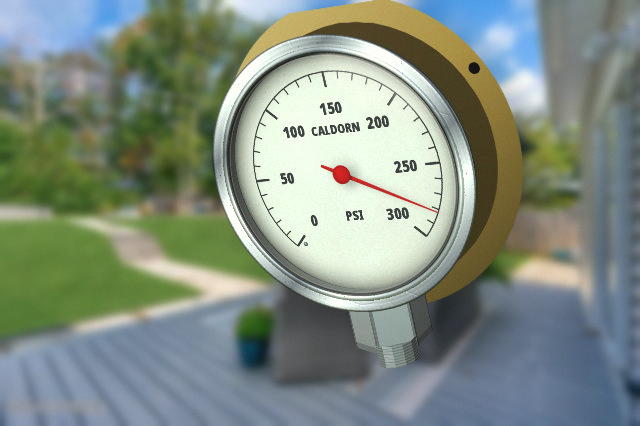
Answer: 280psi
